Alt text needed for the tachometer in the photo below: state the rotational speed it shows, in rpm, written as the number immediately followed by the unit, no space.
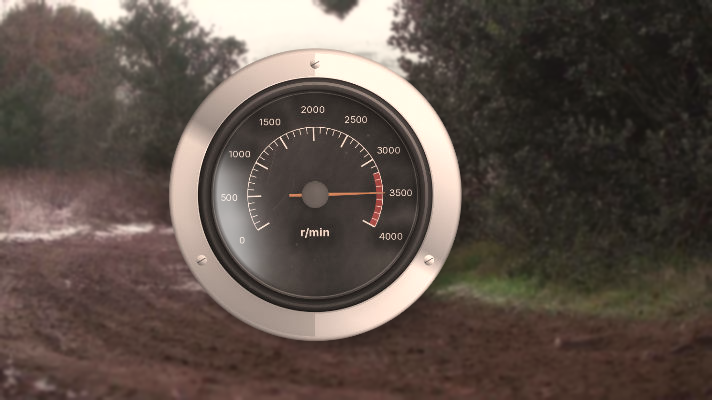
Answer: 3500rpm
